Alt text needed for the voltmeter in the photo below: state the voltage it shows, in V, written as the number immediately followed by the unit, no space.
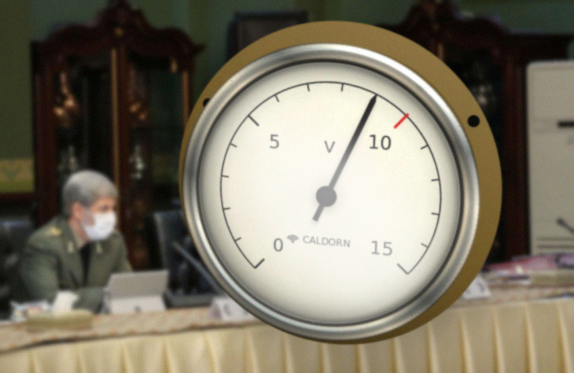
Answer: 9V
